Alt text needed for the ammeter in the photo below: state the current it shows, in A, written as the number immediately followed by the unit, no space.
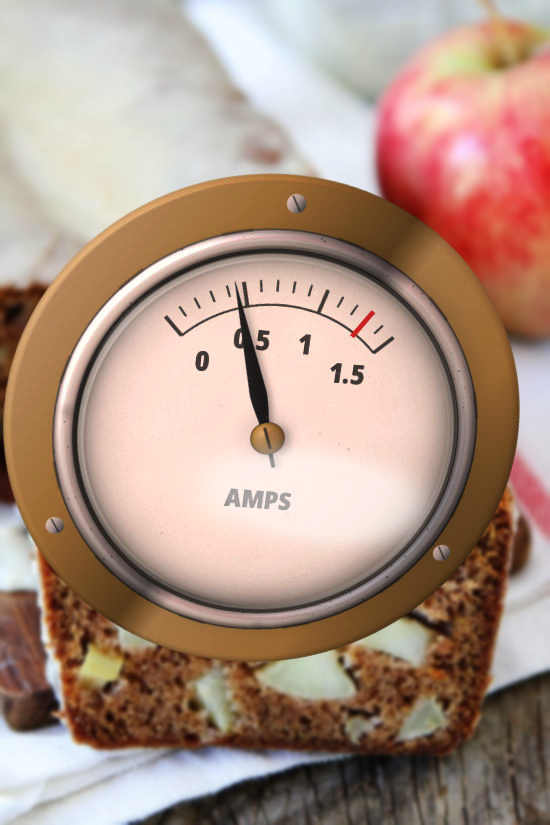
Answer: 0.45A
